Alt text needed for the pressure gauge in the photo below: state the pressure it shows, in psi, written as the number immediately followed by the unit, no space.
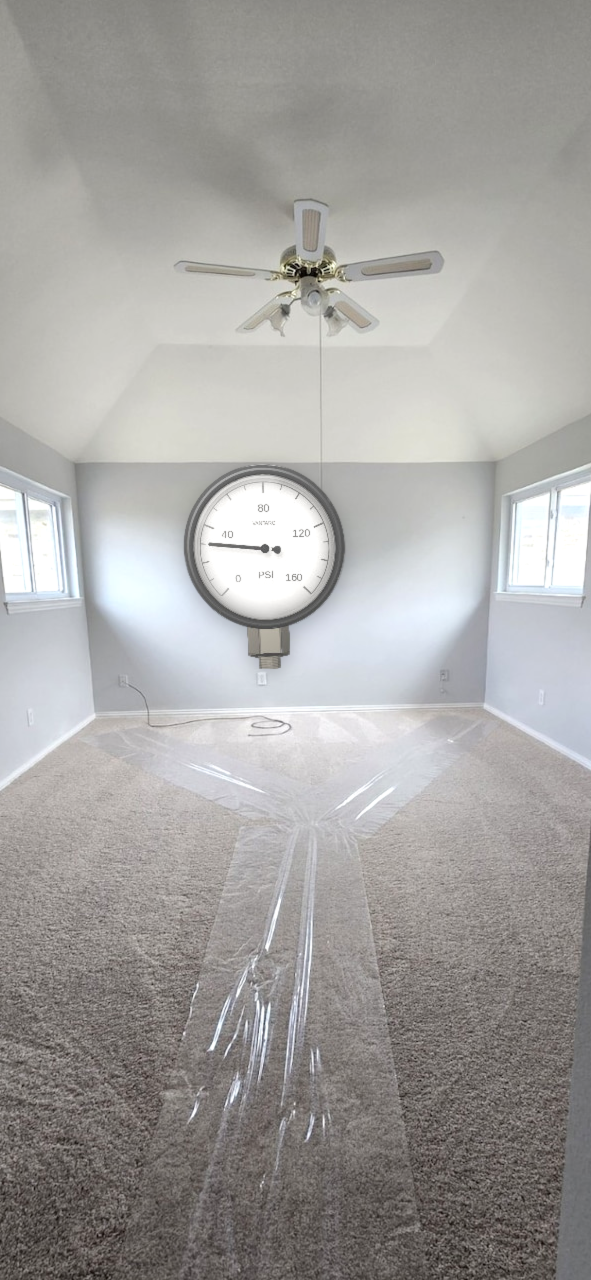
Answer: 30psi
